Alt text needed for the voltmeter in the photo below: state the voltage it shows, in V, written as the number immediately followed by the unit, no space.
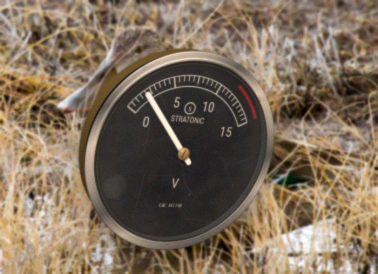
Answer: 2V
